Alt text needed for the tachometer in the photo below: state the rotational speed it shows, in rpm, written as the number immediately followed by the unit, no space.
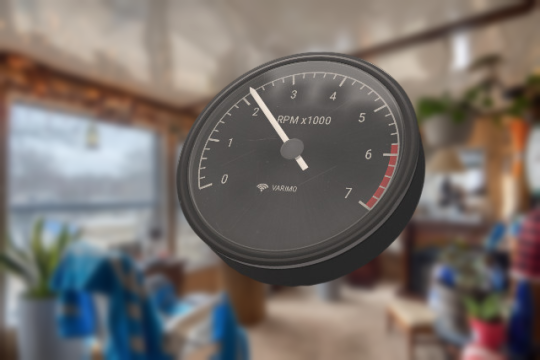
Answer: 2200rpm
